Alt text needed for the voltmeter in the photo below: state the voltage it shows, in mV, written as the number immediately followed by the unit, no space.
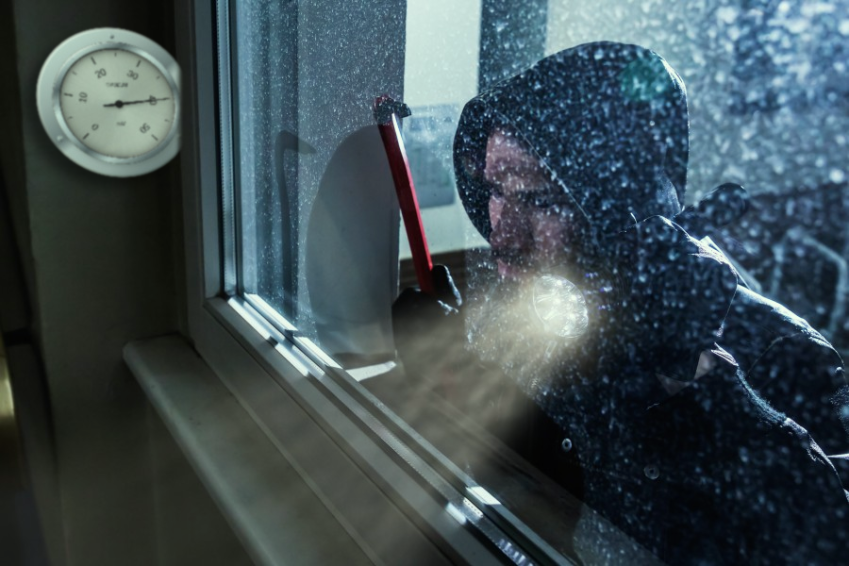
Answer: 40mV
